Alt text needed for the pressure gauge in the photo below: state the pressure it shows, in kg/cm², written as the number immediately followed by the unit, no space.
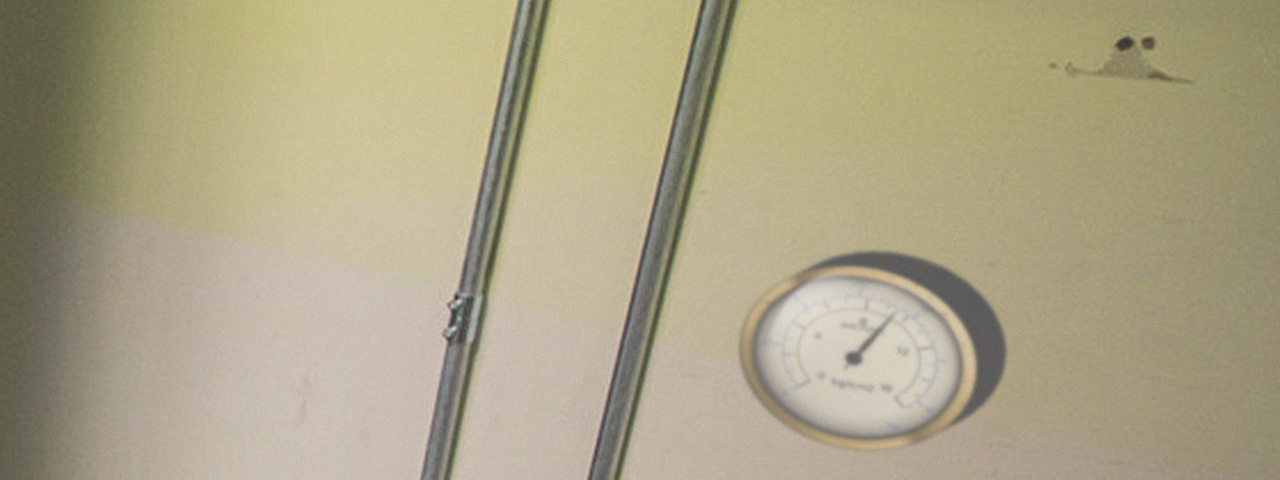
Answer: 9.5kg/cm²
